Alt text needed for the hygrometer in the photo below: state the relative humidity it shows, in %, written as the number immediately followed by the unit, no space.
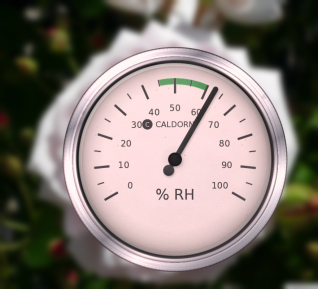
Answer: 62.5%
